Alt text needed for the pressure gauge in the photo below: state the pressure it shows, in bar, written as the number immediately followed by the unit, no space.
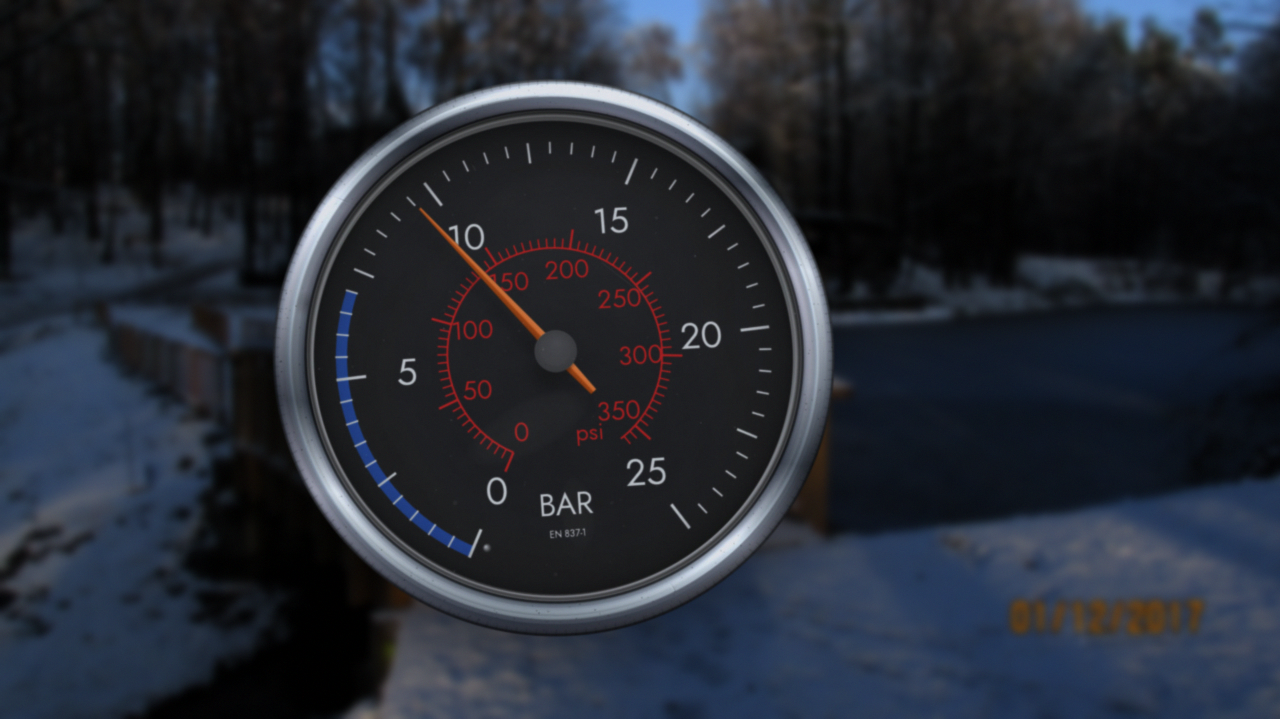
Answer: 9.5bar
